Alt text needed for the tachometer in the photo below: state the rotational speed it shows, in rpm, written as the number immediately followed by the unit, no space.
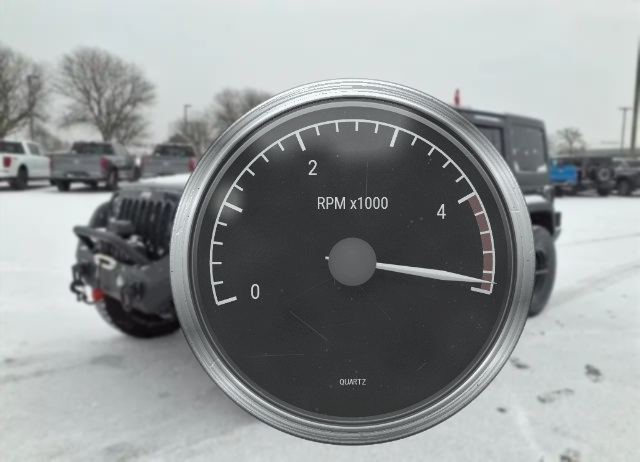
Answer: 4900rpm
